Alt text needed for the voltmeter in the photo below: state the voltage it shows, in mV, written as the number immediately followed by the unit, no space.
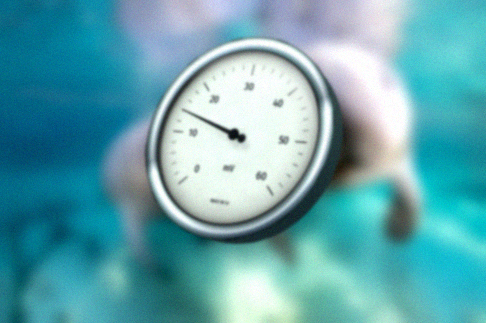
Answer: 14mV
